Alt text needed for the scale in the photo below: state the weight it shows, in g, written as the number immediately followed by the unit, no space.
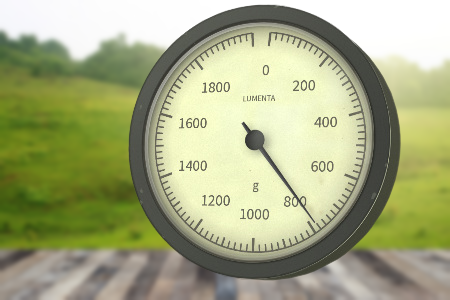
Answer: 780g
